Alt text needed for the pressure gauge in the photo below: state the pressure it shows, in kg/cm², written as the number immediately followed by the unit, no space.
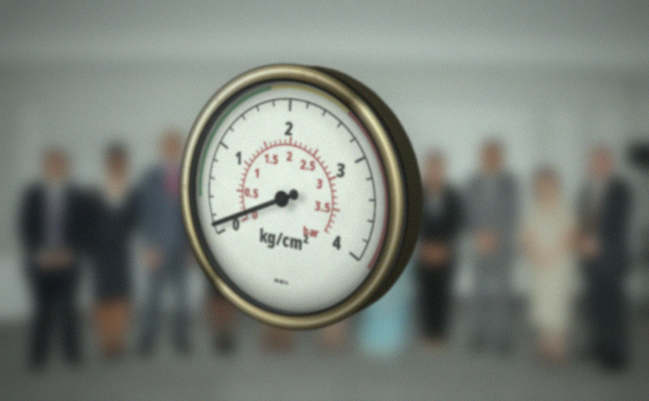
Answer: 0.1kg/cm²
